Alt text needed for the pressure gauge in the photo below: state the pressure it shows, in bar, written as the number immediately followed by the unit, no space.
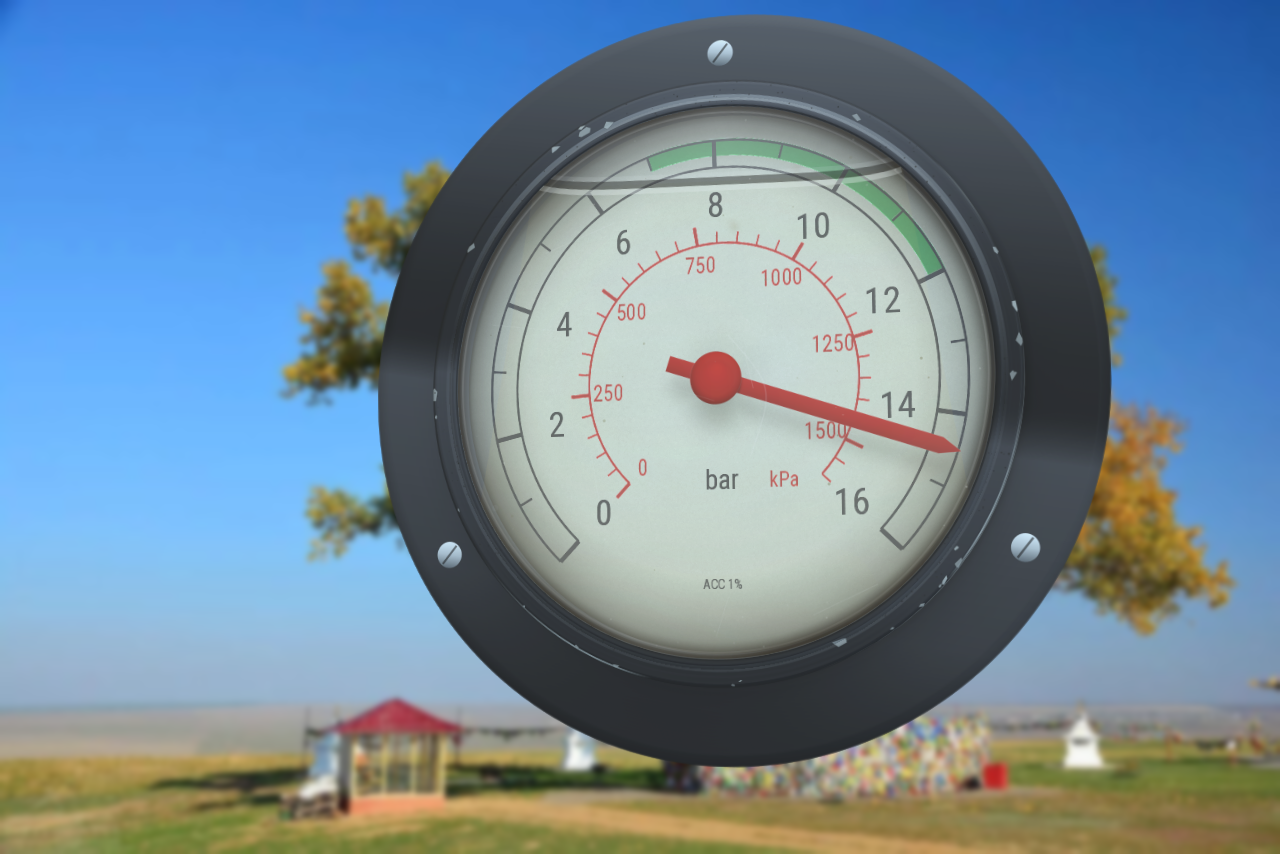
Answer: 14.5bar
